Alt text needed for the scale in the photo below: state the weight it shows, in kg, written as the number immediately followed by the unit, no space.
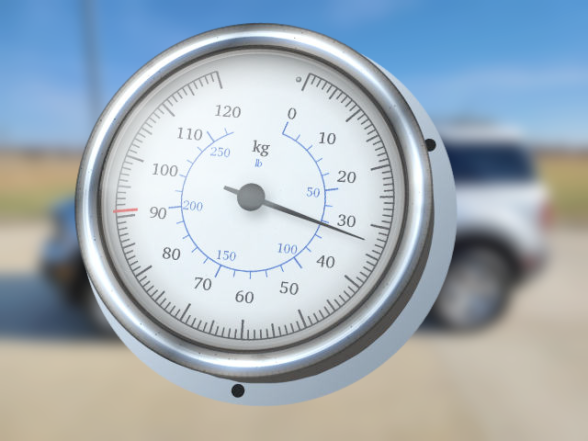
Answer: 33kg
